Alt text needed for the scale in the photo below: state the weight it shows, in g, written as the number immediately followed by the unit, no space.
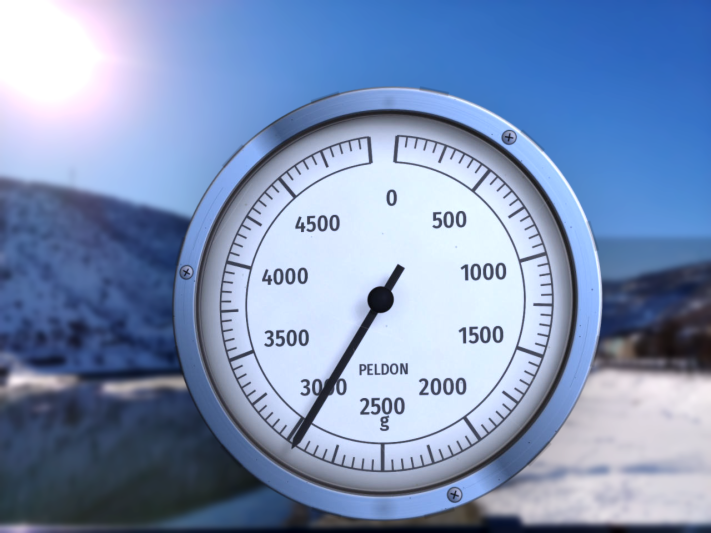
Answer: 2950g
